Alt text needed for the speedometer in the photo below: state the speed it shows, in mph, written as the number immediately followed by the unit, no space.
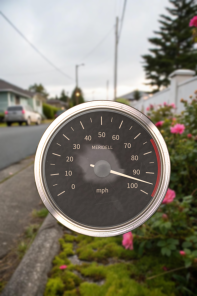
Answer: 95mph
